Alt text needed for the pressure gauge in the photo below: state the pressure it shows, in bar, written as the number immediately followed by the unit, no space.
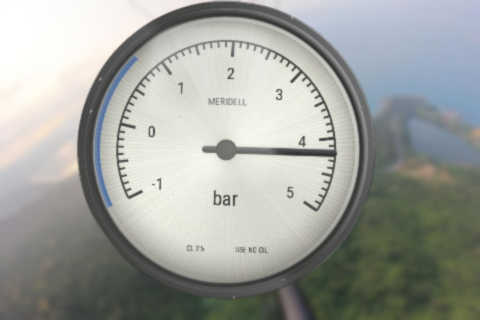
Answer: 4.2bar
